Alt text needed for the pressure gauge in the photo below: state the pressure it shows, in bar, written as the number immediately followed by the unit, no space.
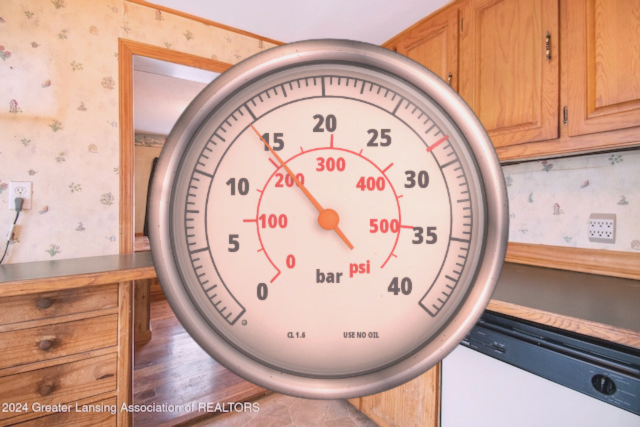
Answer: 14.5bar
